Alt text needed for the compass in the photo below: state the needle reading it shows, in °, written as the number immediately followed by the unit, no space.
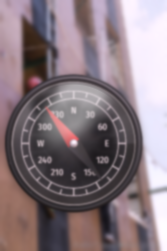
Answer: 322.5°
